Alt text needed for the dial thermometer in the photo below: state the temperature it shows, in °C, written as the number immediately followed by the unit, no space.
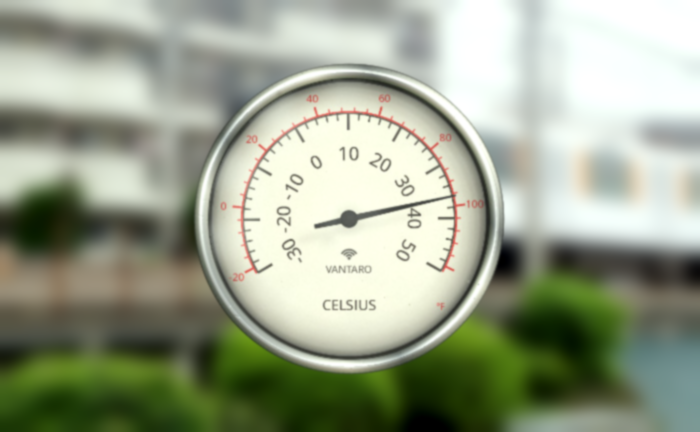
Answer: 36°C
